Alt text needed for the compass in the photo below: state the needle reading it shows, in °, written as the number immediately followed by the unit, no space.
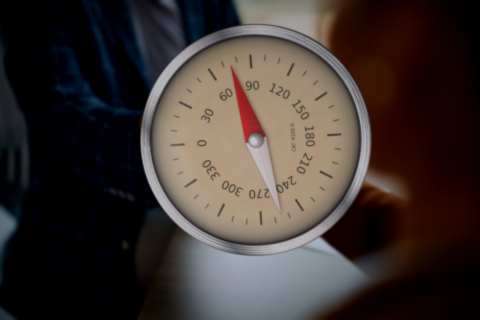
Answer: 75°
